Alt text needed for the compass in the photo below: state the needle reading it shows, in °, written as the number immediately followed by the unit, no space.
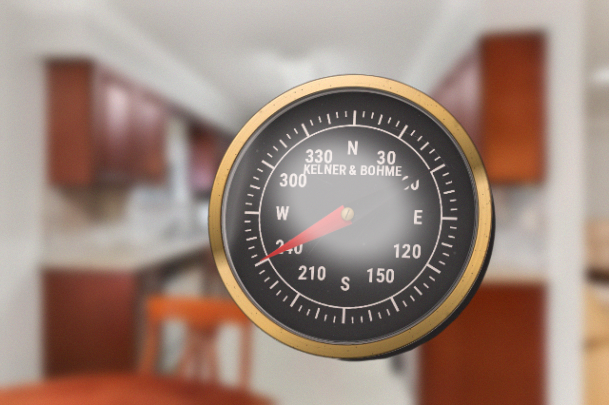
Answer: 240°
